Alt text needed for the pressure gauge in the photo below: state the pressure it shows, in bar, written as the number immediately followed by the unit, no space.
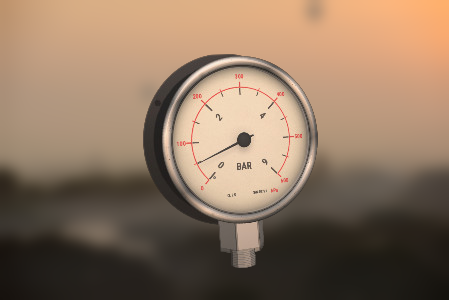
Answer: 0.5bar
